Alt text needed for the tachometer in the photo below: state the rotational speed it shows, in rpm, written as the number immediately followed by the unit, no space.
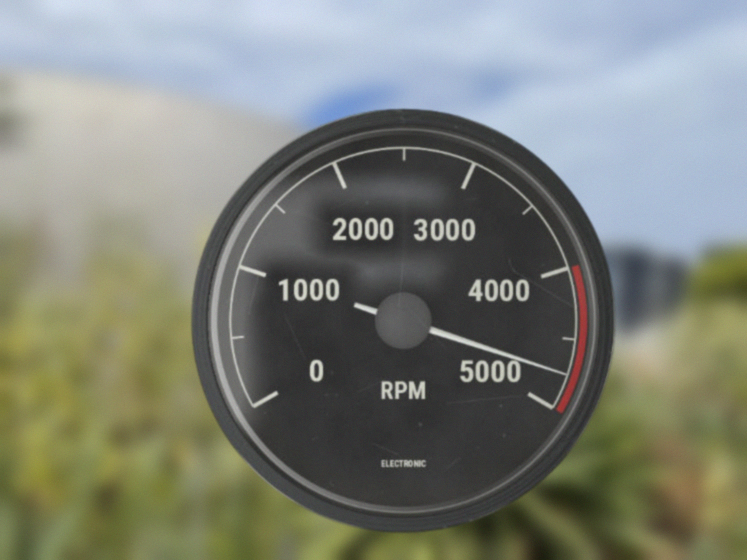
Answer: 4750rpm
